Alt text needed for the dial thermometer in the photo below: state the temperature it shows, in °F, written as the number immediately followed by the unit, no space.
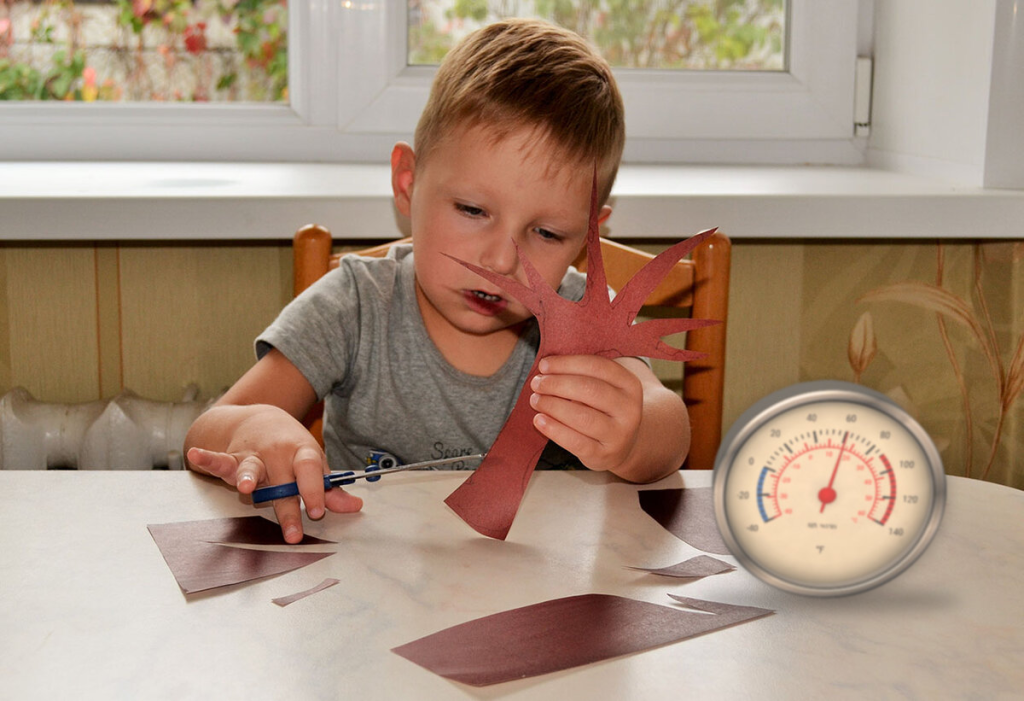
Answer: 60°F
